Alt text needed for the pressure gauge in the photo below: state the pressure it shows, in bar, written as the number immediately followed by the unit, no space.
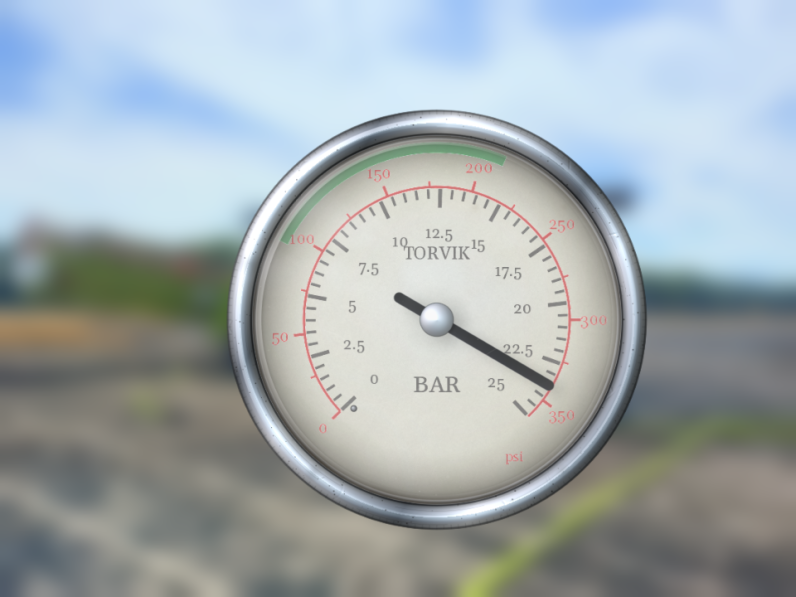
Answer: 23.5bar
